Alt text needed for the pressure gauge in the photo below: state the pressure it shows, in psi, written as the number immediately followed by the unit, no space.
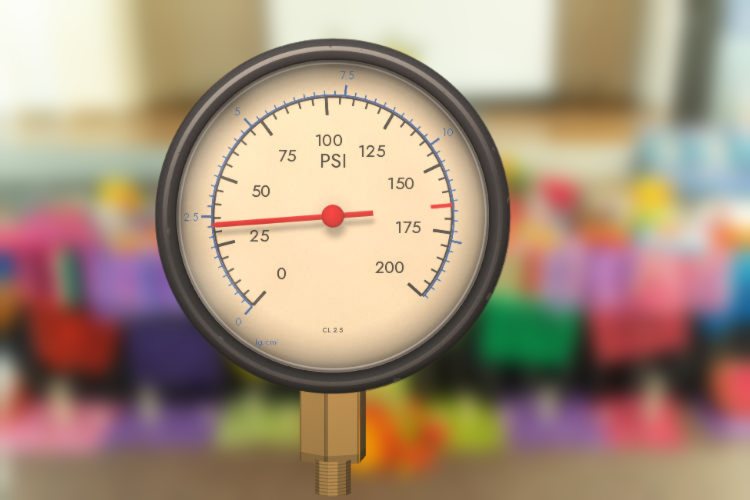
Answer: 32.5psi
